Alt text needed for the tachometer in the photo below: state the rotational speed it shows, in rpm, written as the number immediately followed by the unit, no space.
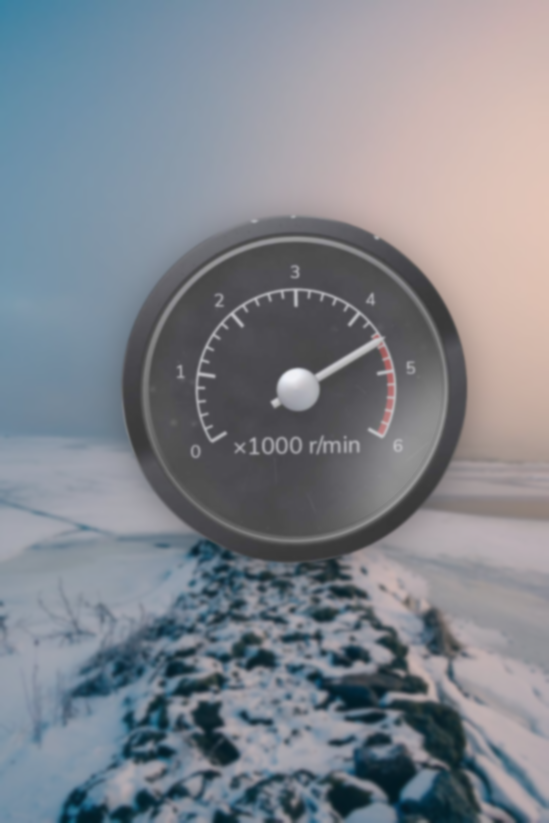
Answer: 4500rpm
